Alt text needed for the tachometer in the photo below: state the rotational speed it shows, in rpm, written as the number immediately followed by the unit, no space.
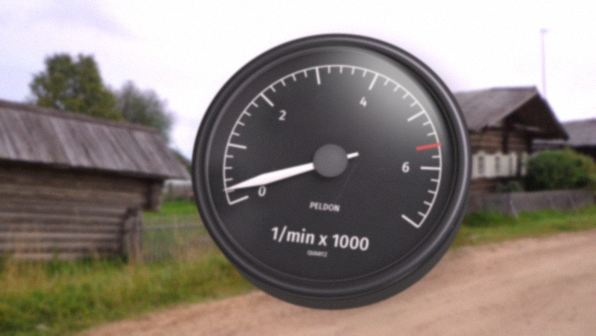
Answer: 200rpm
